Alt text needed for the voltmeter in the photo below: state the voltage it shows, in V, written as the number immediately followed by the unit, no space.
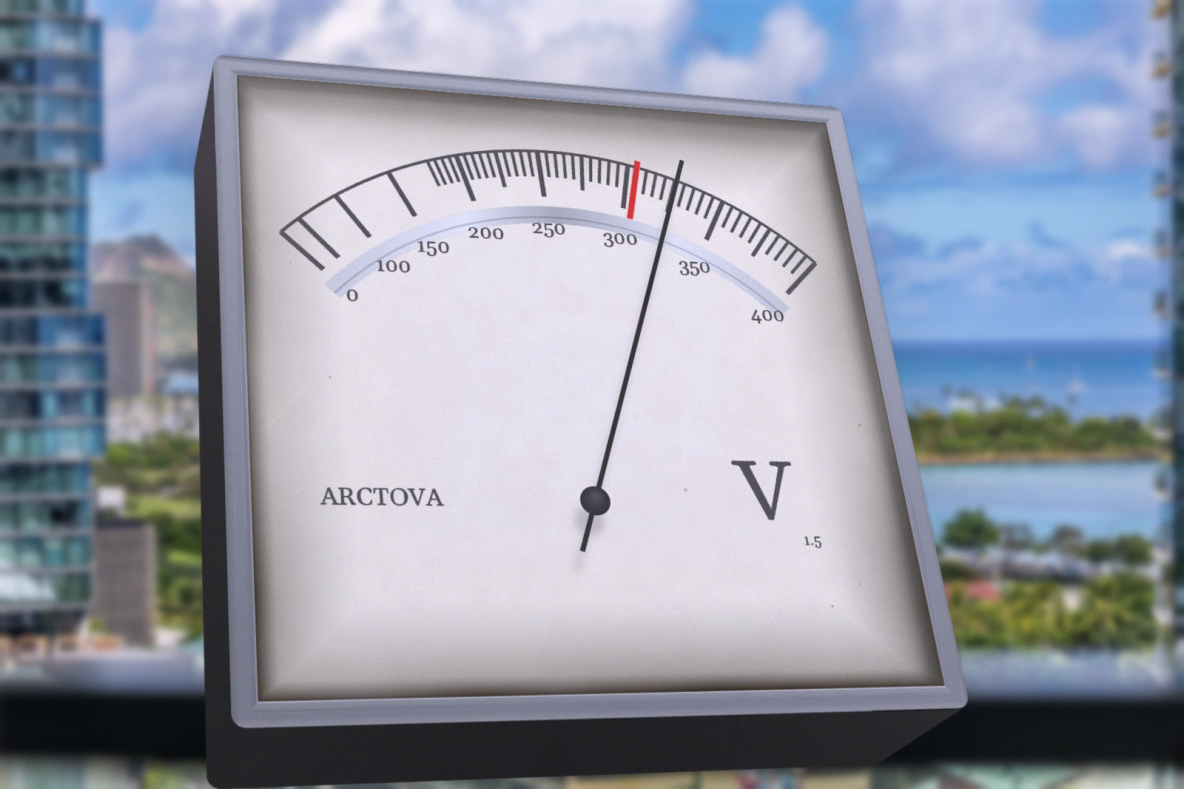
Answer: 325V
